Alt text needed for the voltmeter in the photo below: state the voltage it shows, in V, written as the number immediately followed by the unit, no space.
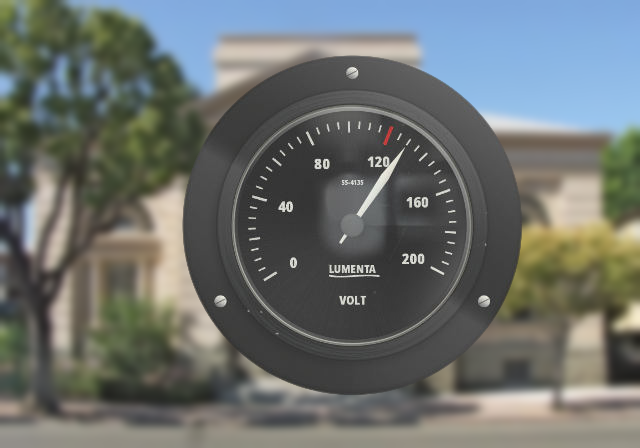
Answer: 130V
